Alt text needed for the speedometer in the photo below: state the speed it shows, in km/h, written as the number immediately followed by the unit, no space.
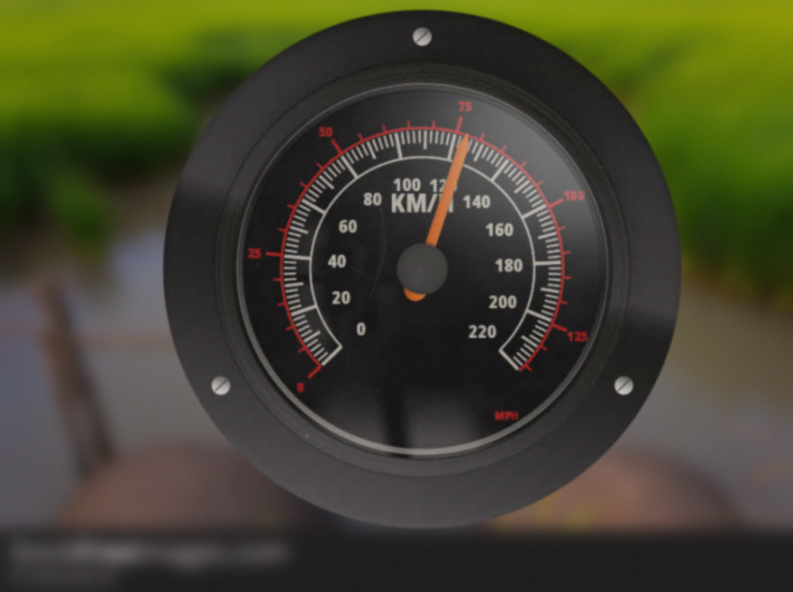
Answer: 124km/h
